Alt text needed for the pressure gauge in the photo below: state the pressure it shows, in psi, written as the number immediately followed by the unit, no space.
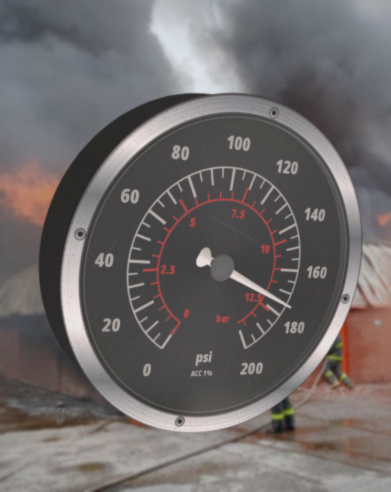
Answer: 175psi
